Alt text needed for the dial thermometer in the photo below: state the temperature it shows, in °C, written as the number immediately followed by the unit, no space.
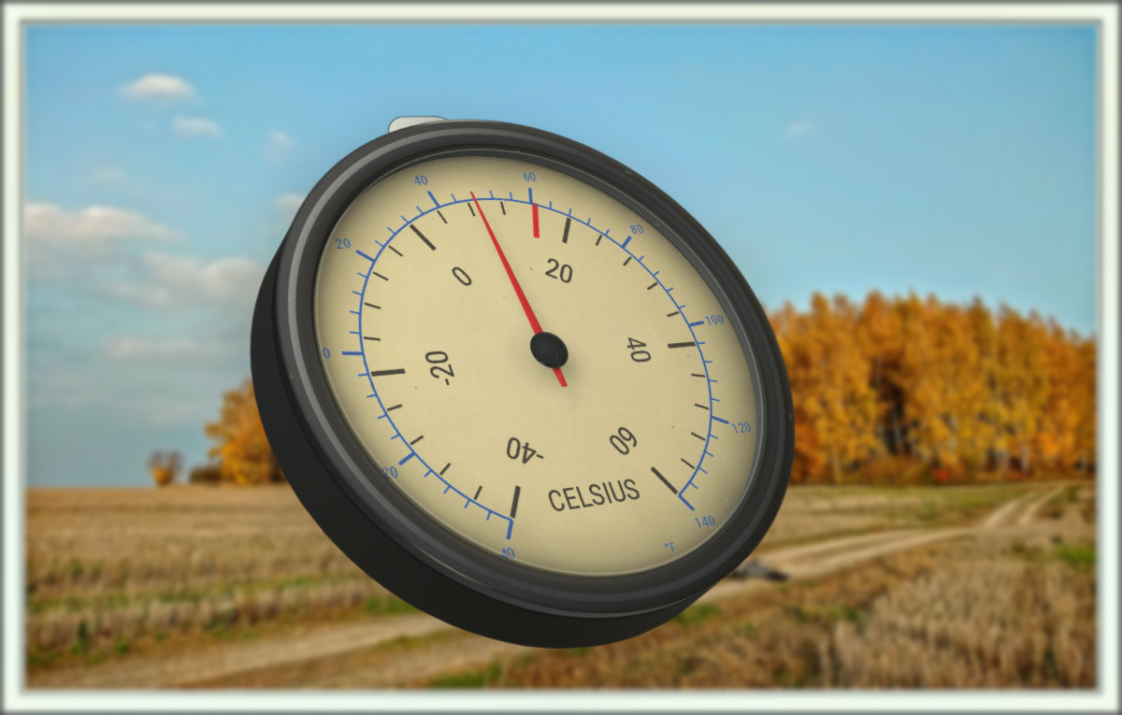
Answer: 8°C
